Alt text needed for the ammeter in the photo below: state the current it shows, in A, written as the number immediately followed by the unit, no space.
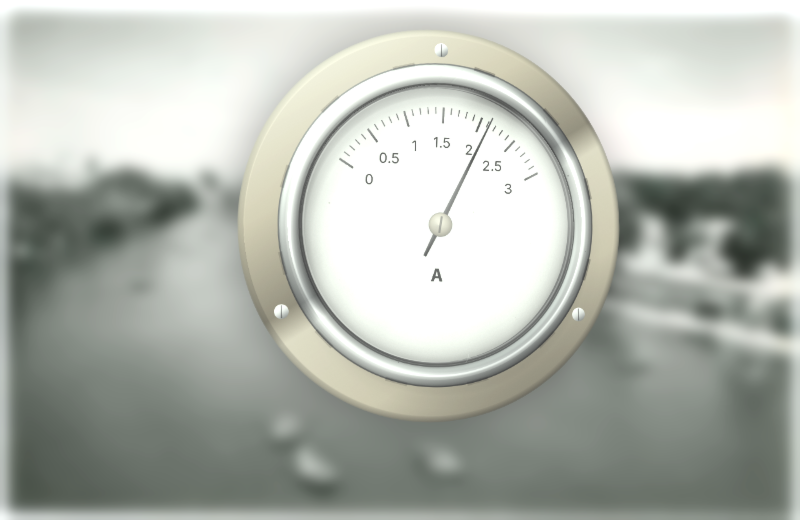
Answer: 2.1A
